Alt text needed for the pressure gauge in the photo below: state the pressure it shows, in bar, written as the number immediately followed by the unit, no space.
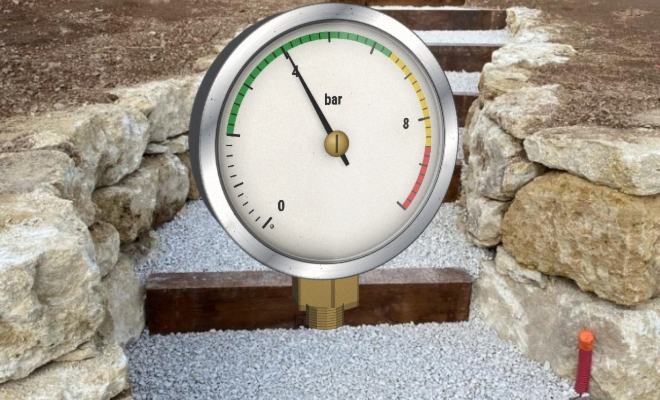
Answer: 4bar
